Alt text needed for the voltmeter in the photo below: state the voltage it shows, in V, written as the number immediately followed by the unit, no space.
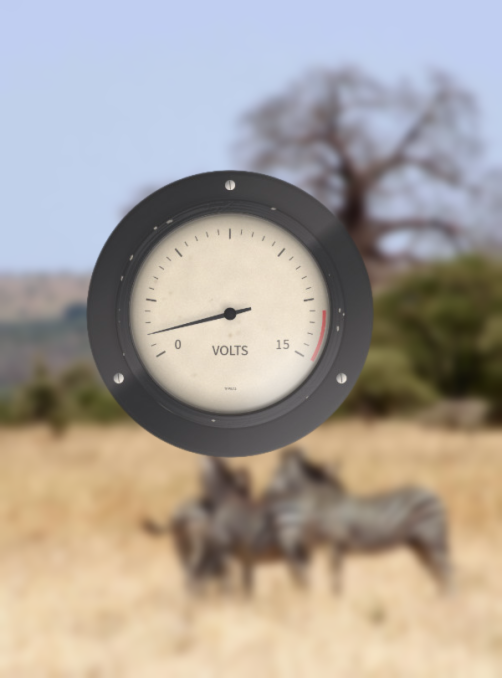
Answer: 1V
